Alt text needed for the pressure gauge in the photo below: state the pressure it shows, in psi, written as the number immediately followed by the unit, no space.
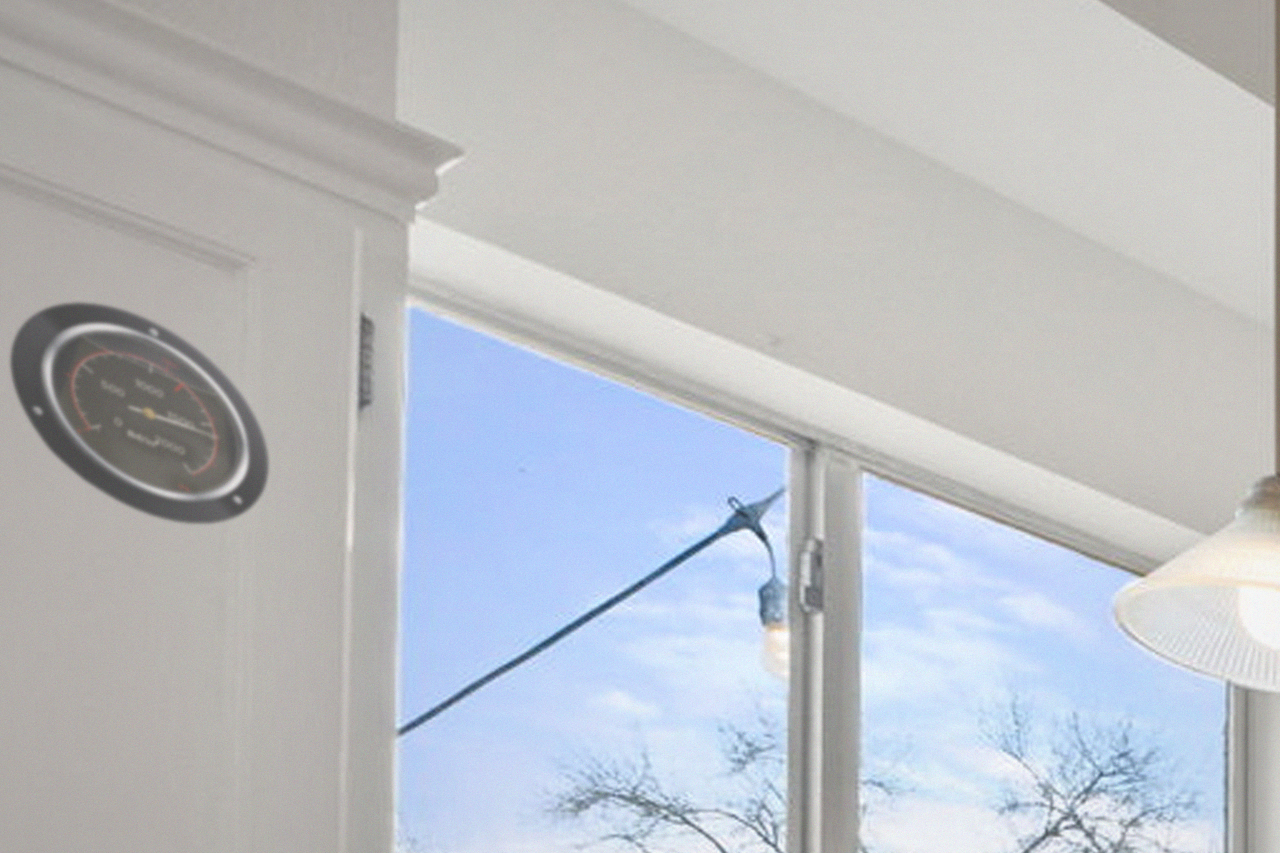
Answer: 1600psi
